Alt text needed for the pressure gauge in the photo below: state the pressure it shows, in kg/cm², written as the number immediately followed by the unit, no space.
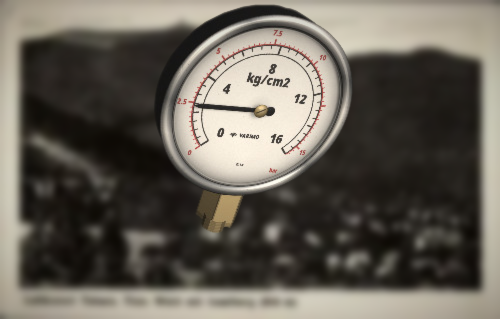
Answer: 2.5kg/cm²
